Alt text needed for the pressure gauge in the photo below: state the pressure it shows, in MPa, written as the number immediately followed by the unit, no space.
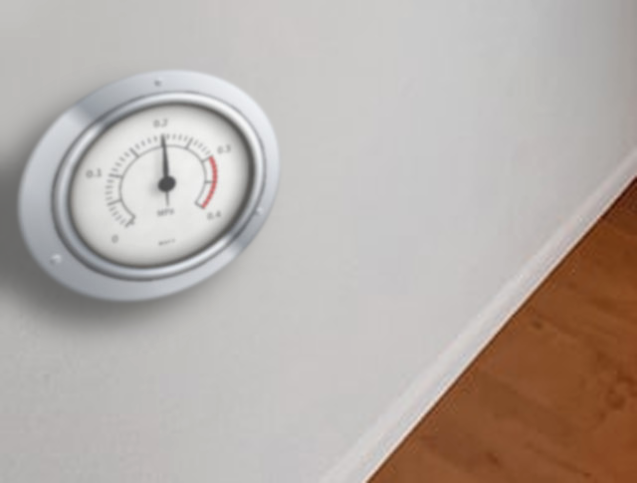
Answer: 0.2MPa
